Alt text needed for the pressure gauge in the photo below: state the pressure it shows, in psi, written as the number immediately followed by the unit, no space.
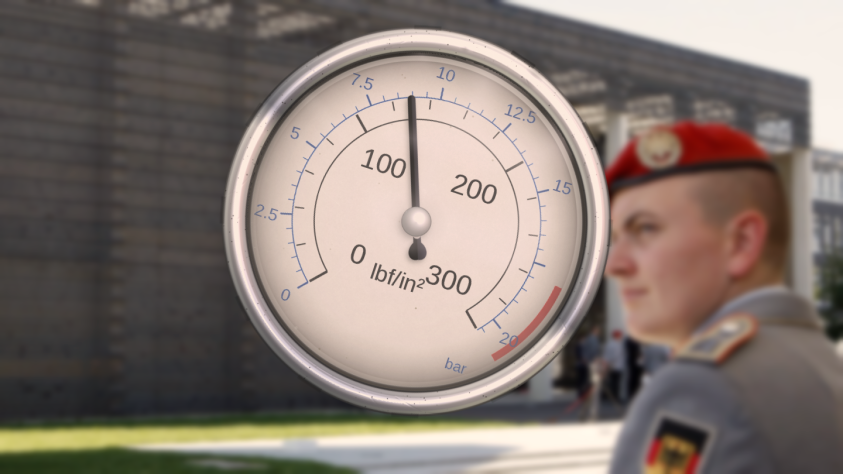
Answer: 130psi
